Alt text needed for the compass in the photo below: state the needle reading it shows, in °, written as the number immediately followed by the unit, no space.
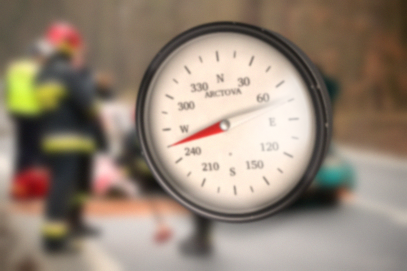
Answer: 255°
